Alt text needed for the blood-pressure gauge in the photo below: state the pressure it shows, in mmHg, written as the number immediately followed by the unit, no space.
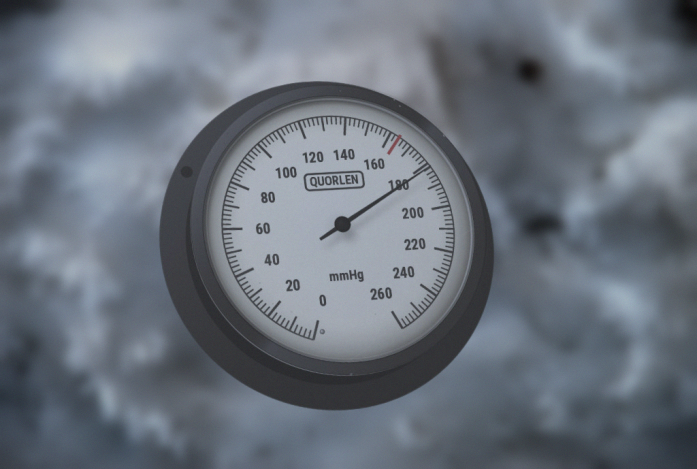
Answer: 182mmHg
